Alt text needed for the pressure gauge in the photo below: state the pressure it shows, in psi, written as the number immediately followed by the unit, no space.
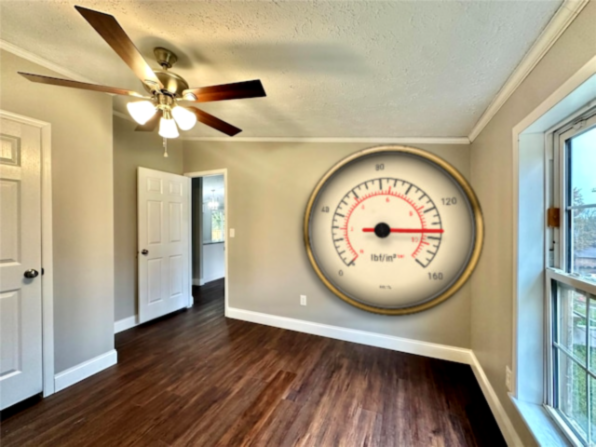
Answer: 135psi
